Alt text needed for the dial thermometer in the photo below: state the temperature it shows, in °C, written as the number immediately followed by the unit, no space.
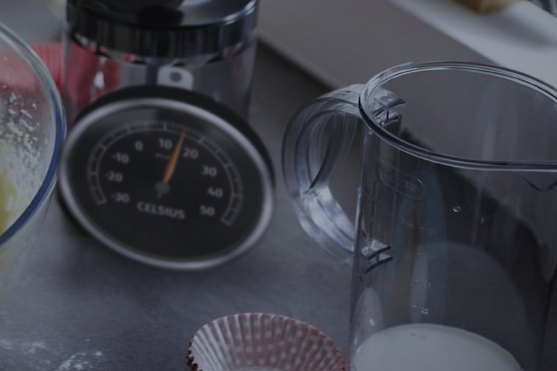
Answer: 15°C
